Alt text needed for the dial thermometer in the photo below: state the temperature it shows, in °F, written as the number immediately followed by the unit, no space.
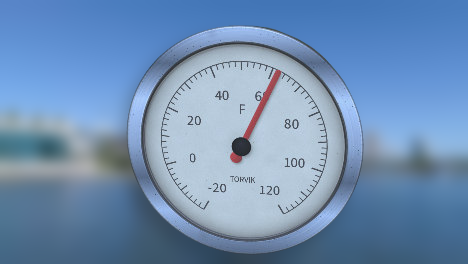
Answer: 62°F
